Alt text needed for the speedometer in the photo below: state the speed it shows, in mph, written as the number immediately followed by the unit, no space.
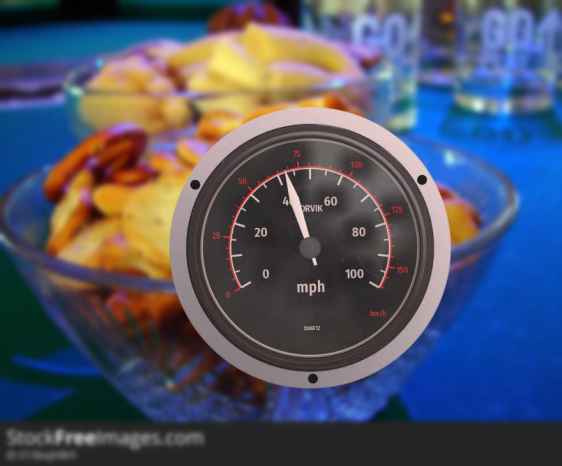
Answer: 42.5mph
